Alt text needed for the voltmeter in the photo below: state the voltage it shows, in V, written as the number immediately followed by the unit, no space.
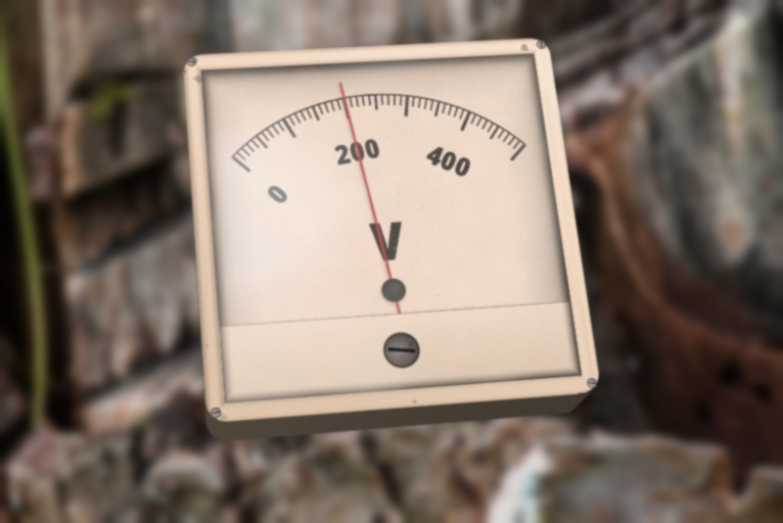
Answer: 200V
